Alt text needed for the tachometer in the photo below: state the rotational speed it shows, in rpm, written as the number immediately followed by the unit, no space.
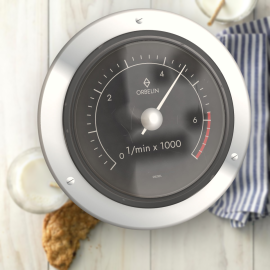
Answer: 4500rpm
